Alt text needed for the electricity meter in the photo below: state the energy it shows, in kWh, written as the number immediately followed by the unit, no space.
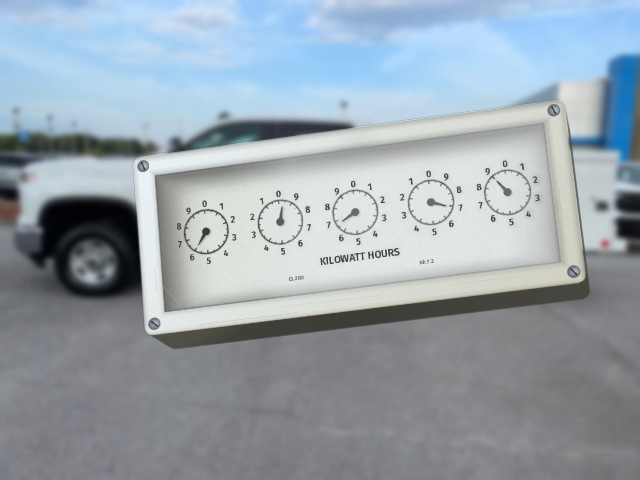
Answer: 59669kWh
